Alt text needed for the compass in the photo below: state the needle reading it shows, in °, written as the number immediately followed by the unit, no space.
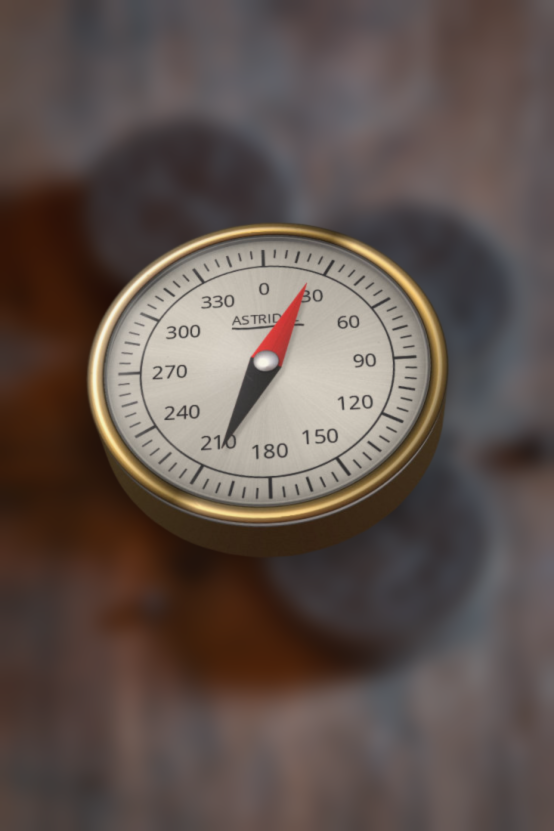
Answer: 25°
